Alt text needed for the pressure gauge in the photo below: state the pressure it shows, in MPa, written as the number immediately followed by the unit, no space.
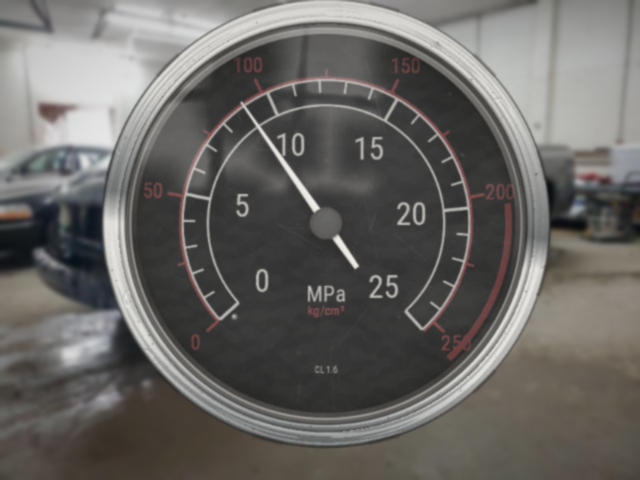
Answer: 9MPa
